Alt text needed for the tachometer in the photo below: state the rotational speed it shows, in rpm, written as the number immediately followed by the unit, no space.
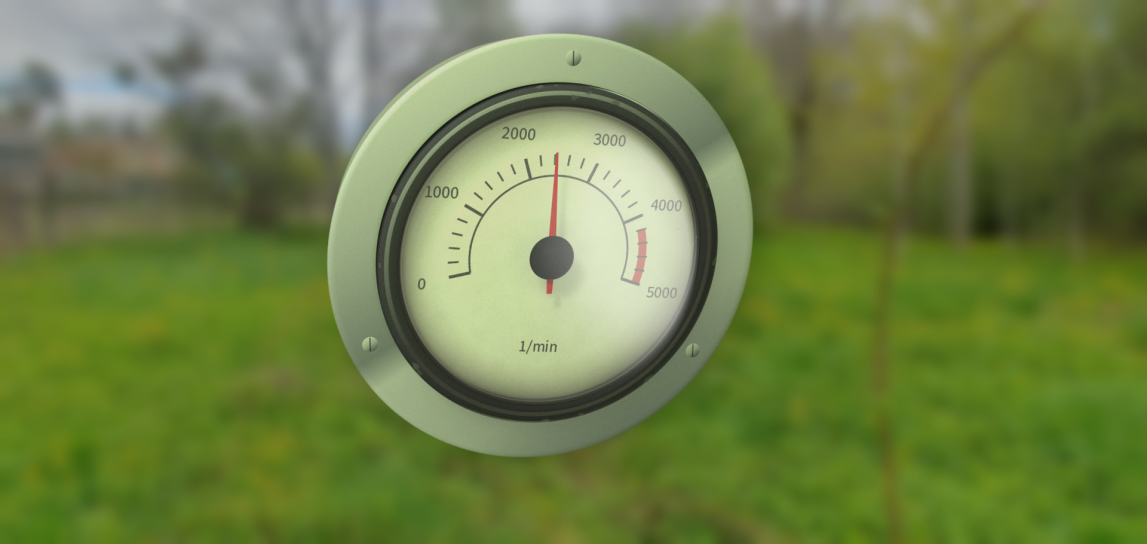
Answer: 2400rpm
